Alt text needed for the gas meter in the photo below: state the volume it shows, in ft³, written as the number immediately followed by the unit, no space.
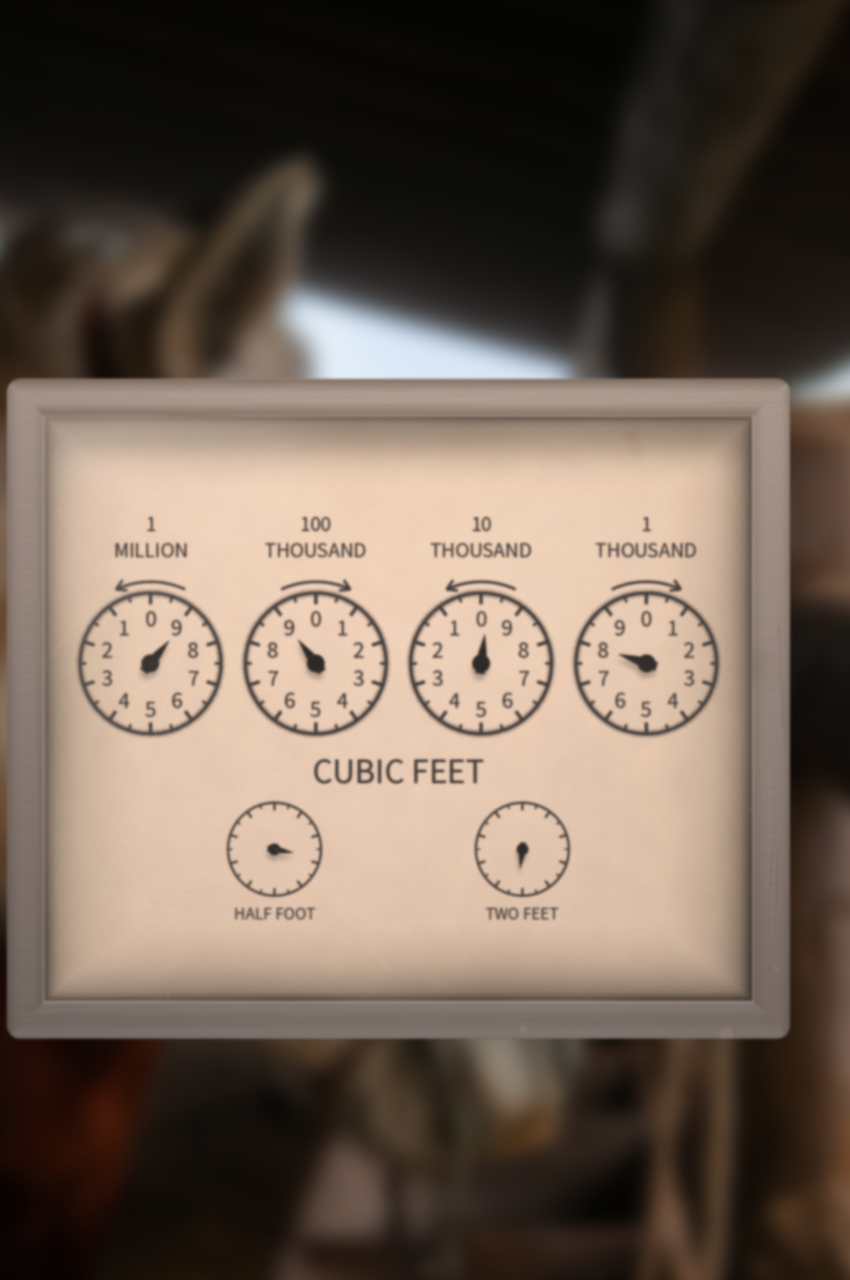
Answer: 889800ft³
